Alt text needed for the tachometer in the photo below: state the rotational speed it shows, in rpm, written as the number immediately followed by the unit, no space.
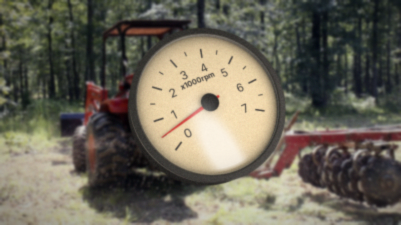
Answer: 500rpm
